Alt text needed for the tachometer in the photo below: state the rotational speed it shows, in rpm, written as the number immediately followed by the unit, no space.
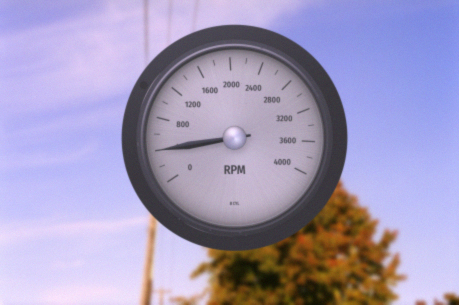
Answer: 400rpm
